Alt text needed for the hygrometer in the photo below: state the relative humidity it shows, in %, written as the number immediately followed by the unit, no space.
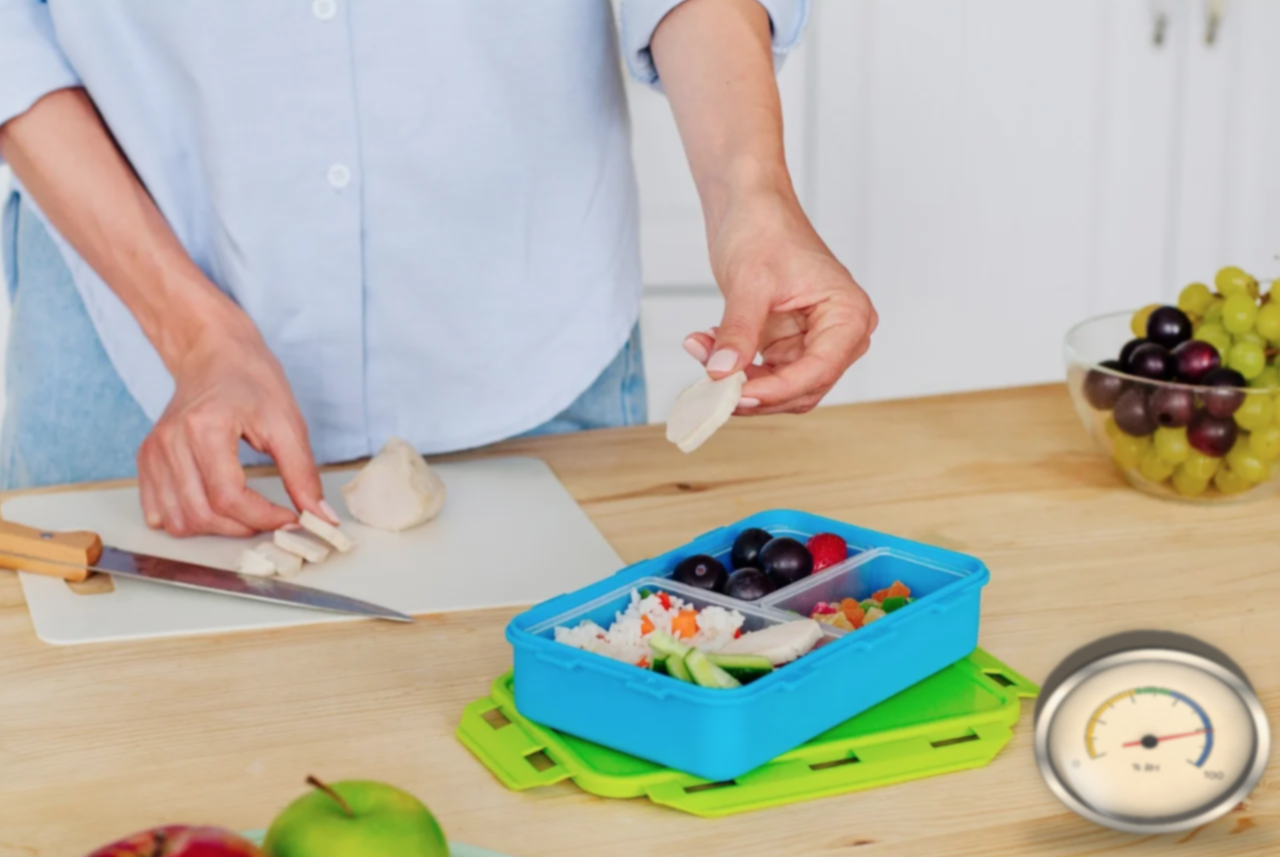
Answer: 80%
